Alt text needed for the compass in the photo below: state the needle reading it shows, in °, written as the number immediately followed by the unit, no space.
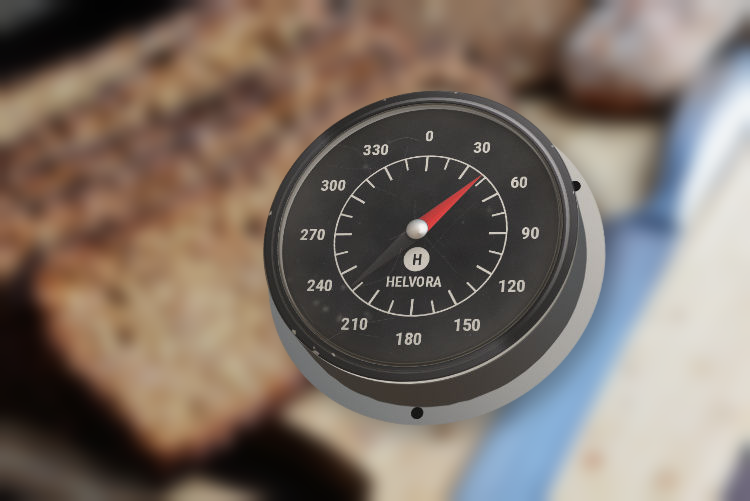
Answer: 45°
